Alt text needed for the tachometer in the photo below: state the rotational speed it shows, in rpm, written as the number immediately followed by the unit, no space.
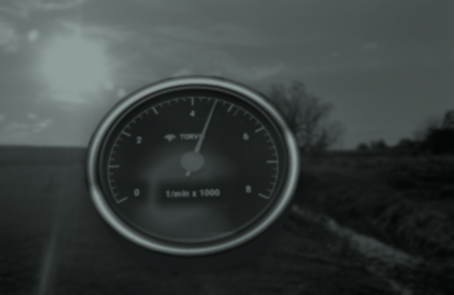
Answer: 4600rpm
